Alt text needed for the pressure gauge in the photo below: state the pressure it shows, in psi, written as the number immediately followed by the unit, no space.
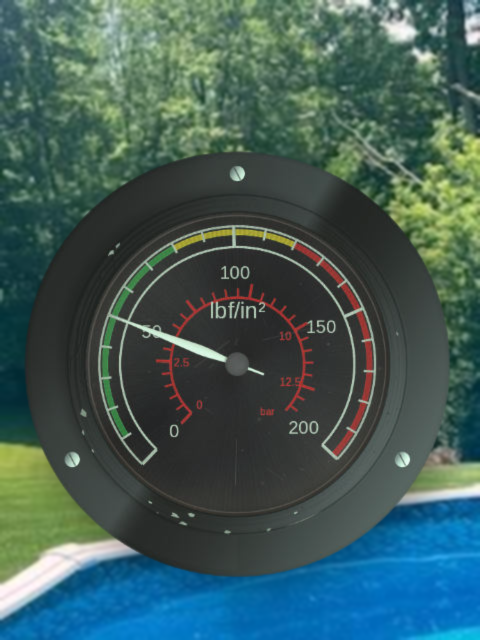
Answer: 50psi
